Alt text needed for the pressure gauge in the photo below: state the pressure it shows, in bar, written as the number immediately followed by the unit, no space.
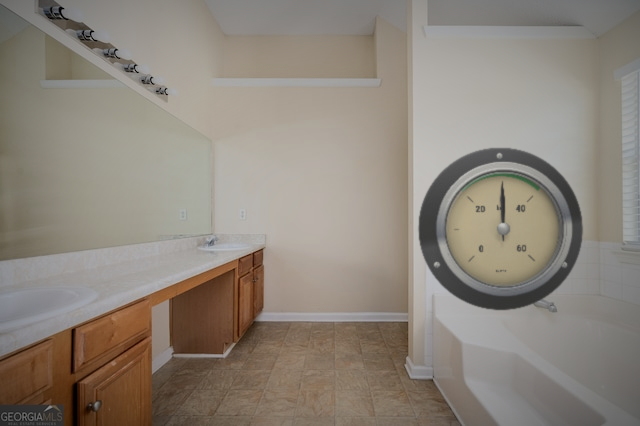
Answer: 30bar
